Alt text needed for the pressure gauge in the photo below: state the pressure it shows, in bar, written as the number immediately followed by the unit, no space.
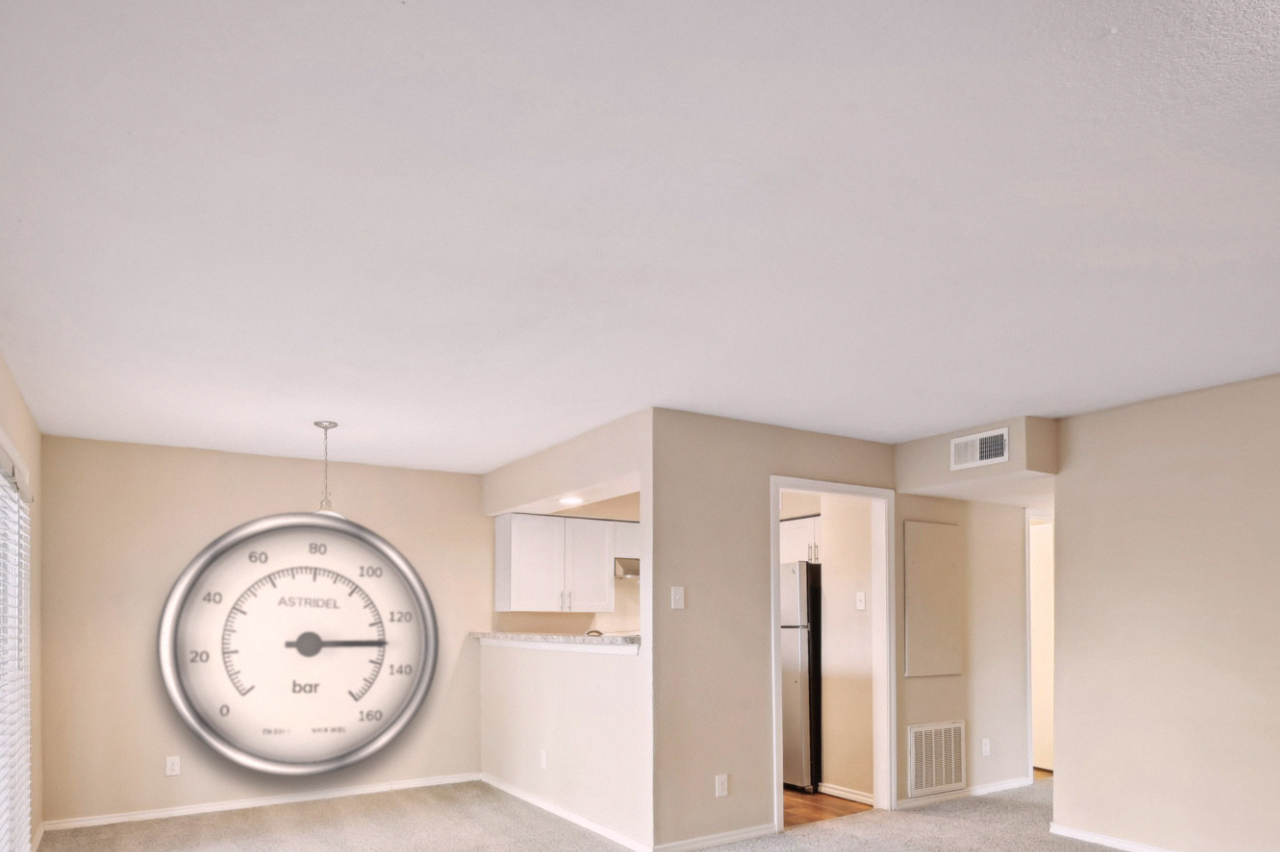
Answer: 130bar
